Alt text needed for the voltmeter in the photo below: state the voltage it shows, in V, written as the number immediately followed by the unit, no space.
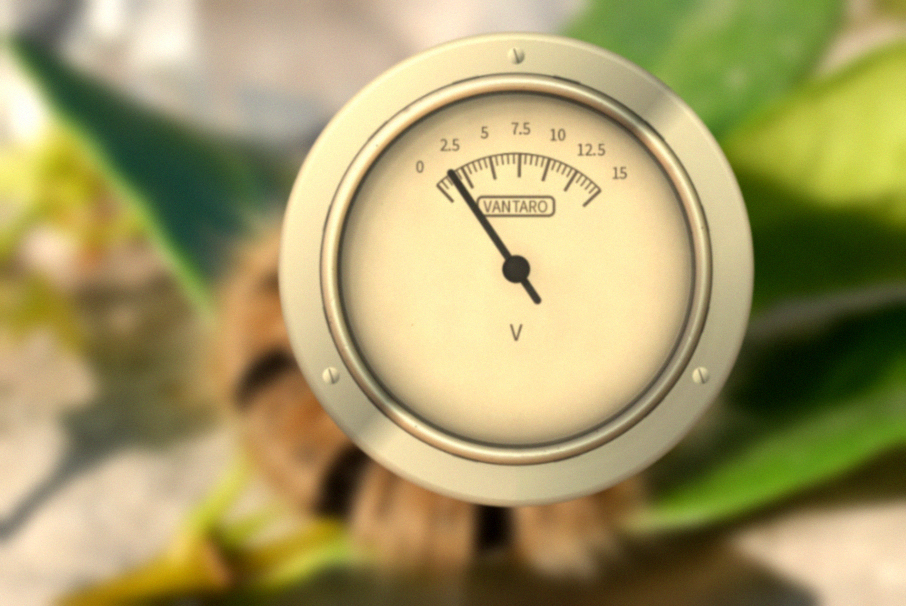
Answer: 1.5V
